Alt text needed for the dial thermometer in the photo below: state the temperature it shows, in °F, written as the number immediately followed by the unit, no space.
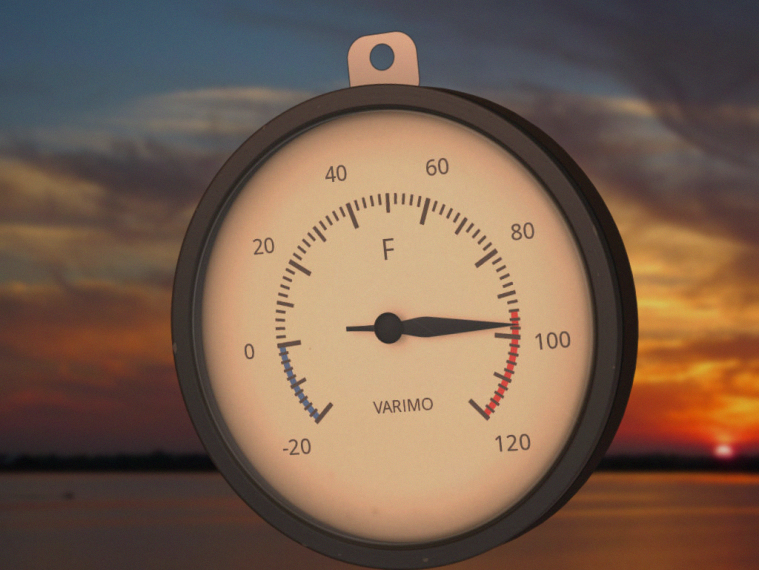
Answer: 97°F
